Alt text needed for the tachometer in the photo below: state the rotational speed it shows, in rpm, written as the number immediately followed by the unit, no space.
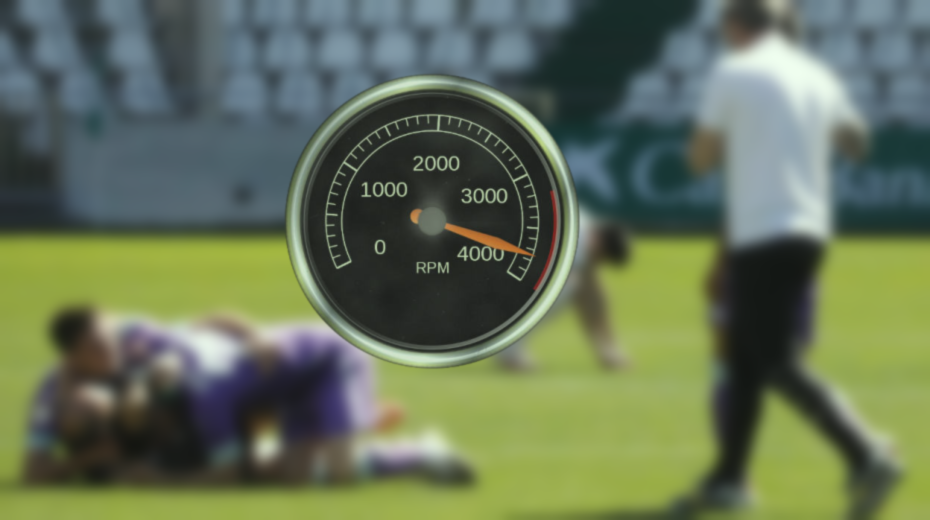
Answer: 3750rpm
